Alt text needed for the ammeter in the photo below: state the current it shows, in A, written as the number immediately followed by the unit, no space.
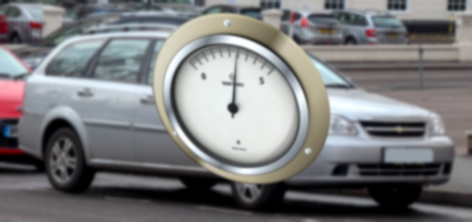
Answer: 3A
